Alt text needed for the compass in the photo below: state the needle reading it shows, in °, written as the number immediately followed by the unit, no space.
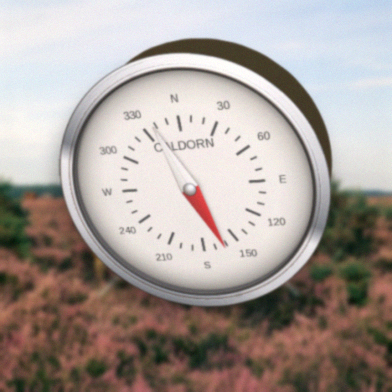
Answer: 160°
